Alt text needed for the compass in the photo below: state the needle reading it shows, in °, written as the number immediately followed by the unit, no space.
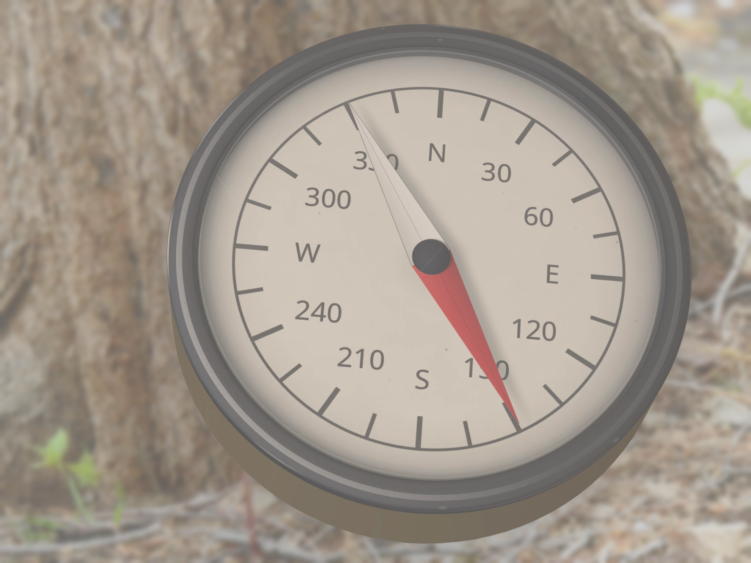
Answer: 150°
